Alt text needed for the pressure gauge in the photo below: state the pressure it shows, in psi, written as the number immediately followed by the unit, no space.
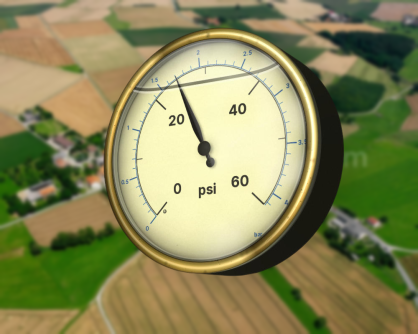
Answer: 25psi
